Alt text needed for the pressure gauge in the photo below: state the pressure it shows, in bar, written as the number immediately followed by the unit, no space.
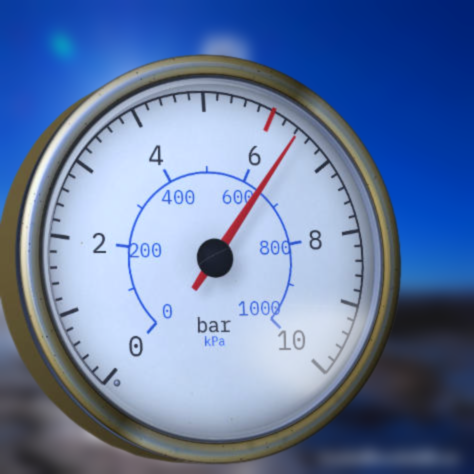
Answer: 6.4bar
